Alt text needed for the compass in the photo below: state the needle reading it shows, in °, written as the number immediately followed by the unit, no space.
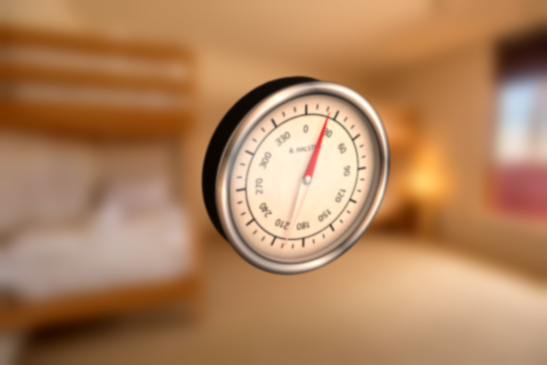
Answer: 20°
